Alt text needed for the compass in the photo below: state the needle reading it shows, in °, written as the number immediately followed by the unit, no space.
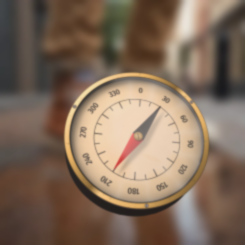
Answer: 210°
